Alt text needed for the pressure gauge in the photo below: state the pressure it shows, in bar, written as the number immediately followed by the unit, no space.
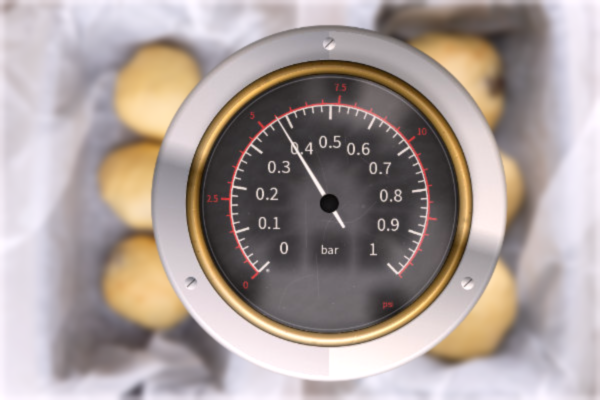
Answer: 0.38bar
